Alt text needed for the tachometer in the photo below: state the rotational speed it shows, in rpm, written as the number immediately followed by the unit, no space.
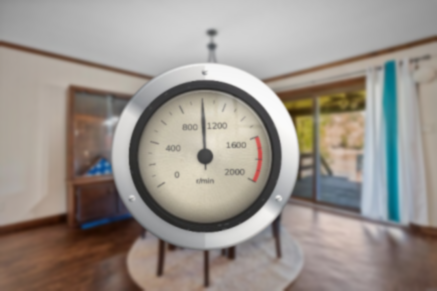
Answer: 1000rpm
